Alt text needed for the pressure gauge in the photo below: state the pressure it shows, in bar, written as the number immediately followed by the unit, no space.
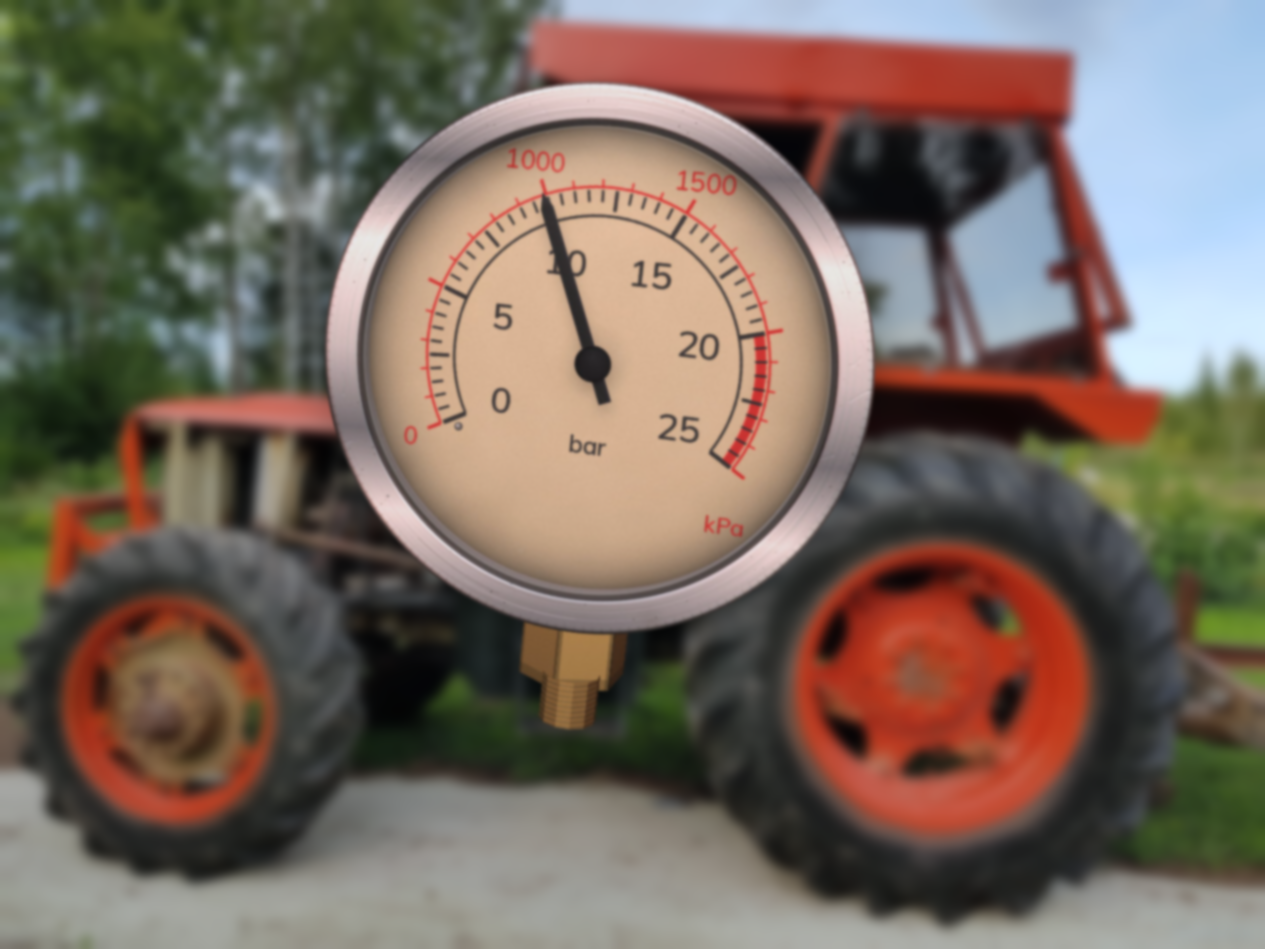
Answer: 10bar
